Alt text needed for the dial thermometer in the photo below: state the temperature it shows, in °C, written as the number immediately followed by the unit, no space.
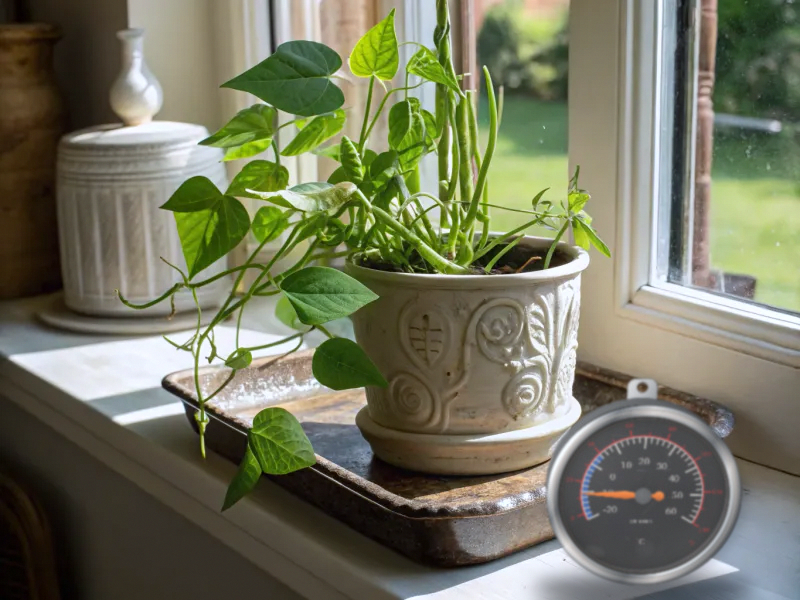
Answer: -10°C
